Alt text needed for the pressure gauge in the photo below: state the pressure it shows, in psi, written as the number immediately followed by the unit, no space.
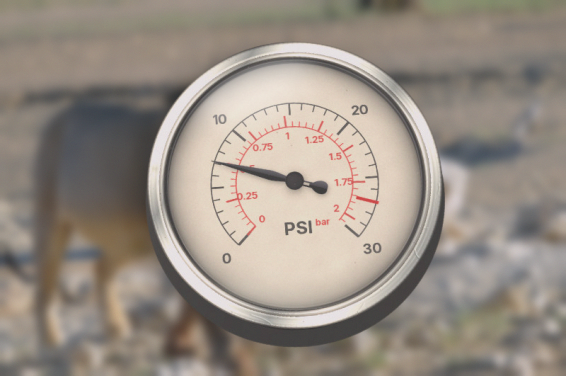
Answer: 7psi
